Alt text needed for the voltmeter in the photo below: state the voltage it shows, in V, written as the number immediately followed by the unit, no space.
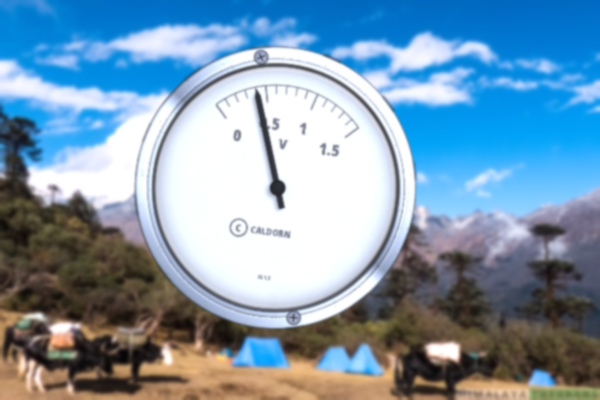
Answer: 0.4V
